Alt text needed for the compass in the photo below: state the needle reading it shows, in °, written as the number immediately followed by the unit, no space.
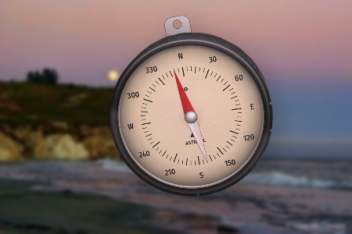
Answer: 350°
